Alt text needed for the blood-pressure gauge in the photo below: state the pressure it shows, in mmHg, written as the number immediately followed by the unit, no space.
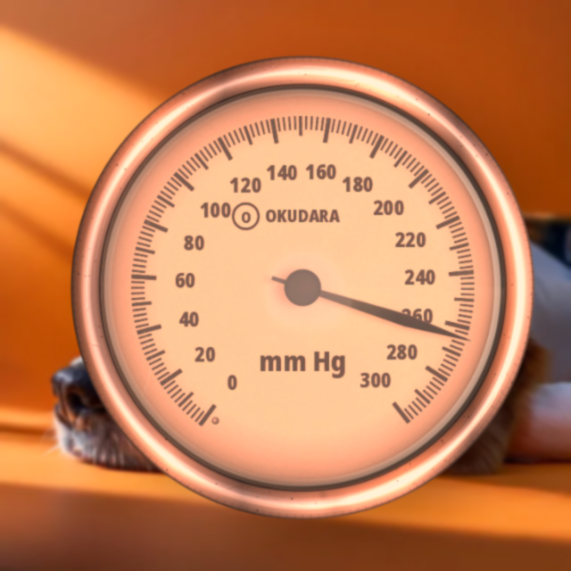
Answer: 264mmHg
